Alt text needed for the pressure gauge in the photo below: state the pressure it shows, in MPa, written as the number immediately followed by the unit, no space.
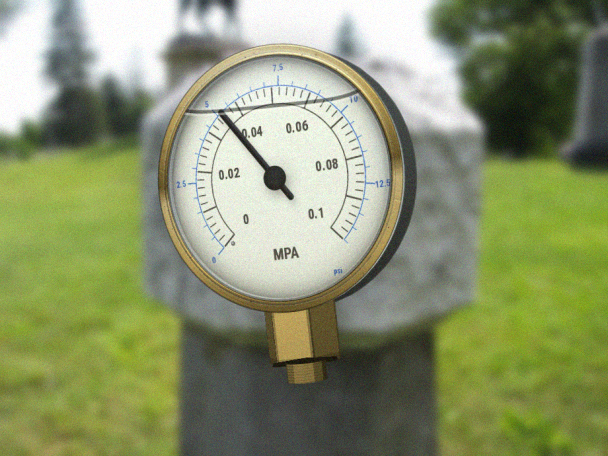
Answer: 0.036MPa
